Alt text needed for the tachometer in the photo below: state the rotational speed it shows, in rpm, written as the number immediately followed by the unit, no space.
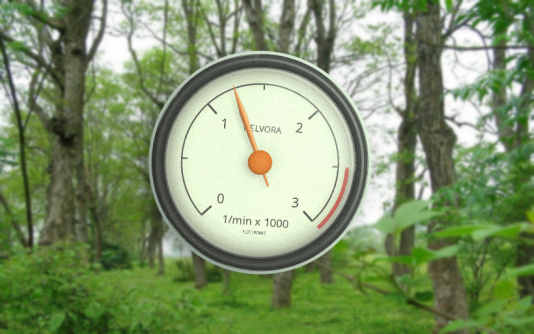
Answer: 1250rpm
